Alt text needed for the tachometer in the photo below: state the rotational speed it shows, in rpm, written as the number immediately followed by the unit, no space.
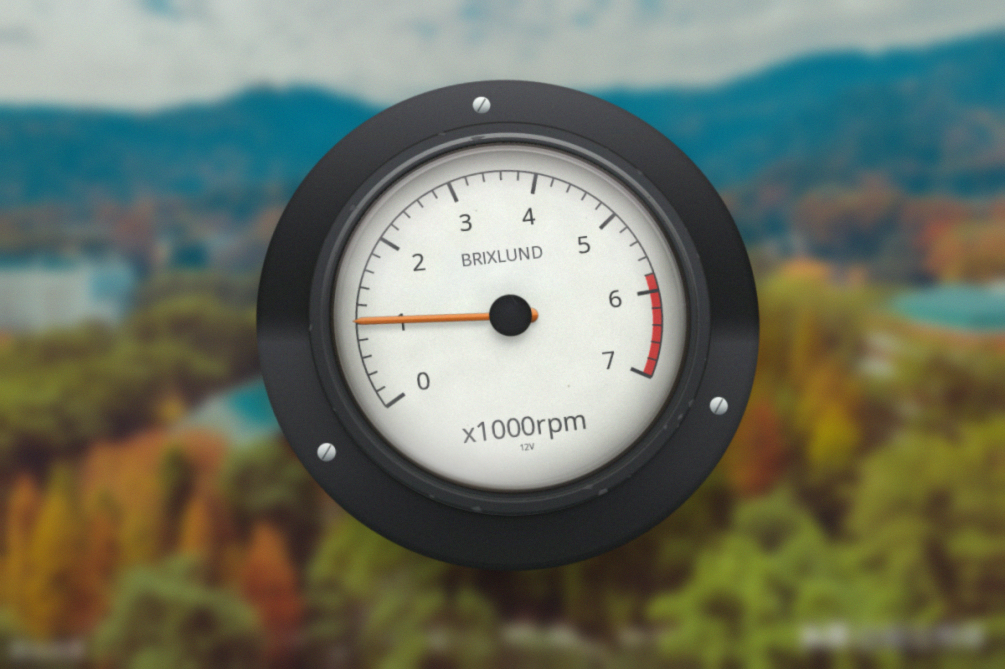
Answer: 1000rpm
